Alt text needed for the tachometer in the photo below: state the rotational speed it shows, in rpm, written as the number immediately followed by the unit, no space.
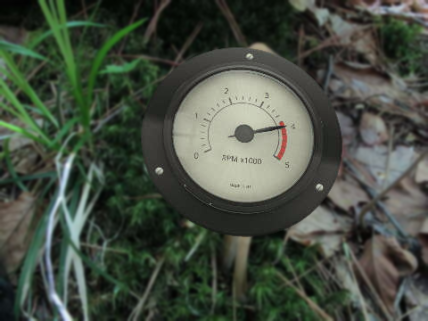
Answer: 4000rpm
